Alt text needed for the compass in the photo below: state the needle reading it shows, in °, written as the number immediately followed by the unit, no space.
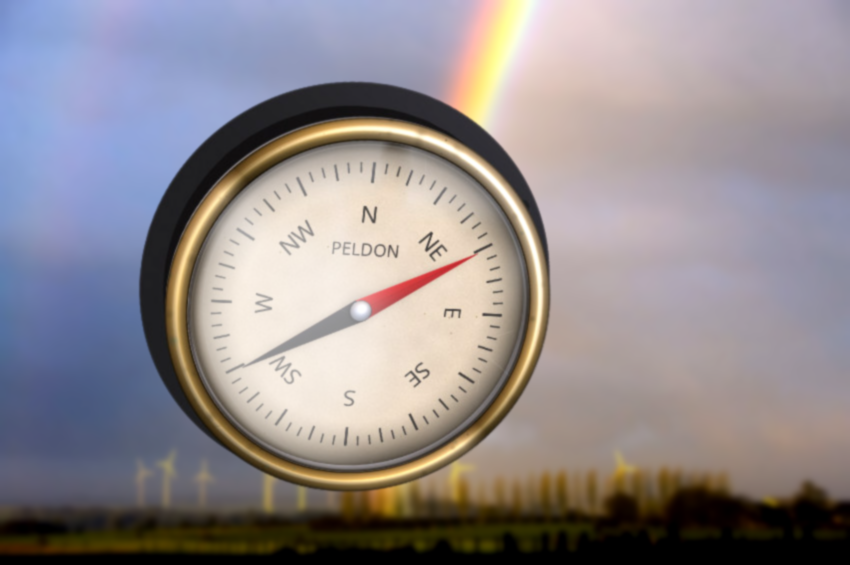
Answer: 60°
